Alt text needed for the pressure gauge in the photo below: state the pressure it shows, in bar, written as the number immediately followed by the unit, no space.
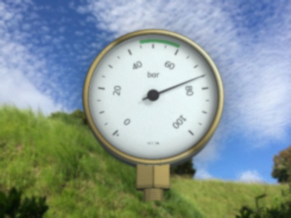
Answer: 75bar
